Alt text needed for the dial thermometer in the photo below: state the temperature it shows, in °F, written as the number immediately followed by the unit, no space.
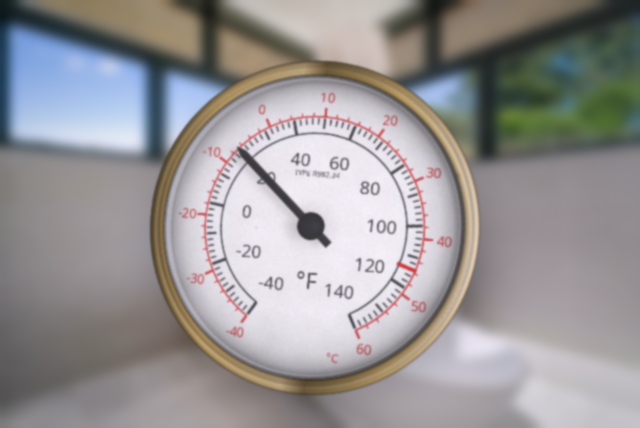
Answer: 20°F
